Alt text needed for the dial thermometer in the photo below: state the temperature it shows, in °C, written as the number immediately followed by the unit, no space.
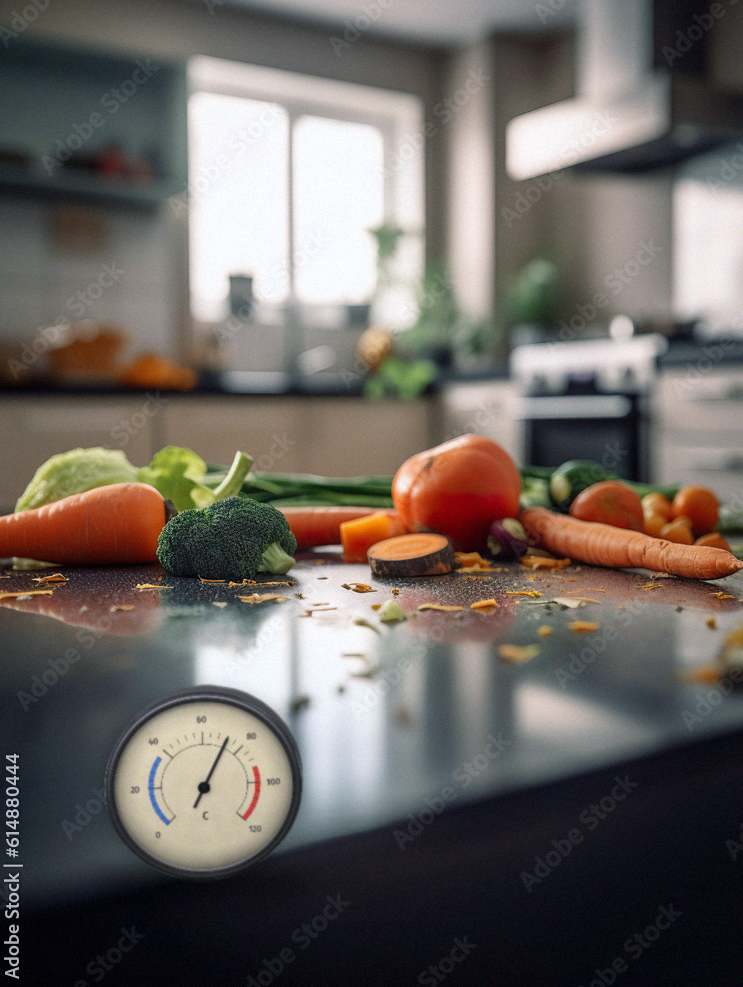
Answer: 72°C
